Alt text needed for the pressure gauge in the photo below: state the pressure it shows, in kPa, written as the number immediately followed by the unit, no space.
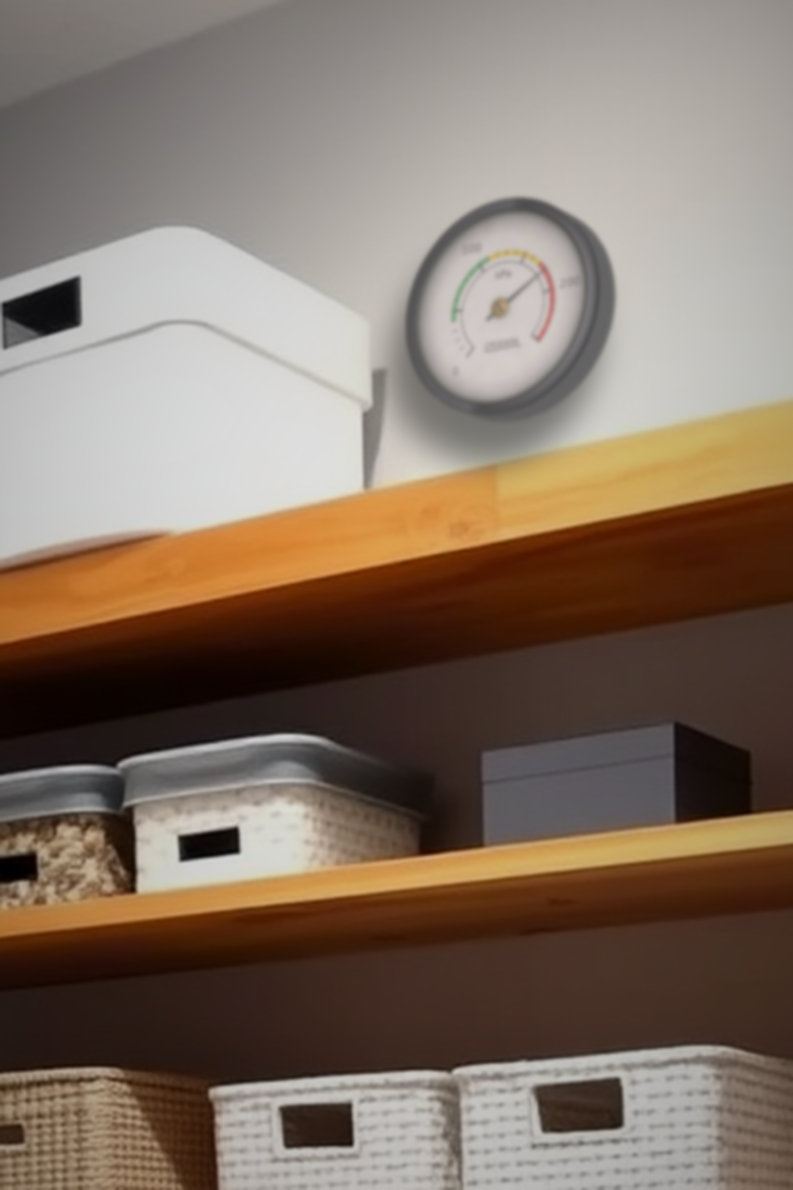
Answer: 180kPa
